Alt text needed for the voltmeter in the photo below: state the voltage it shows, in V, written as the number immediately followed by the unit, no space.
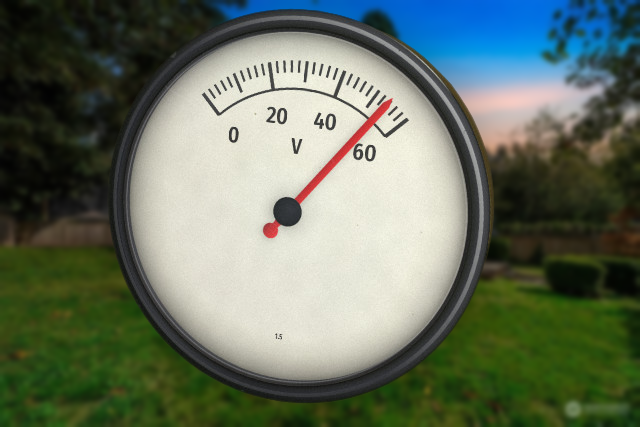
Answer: 54V
